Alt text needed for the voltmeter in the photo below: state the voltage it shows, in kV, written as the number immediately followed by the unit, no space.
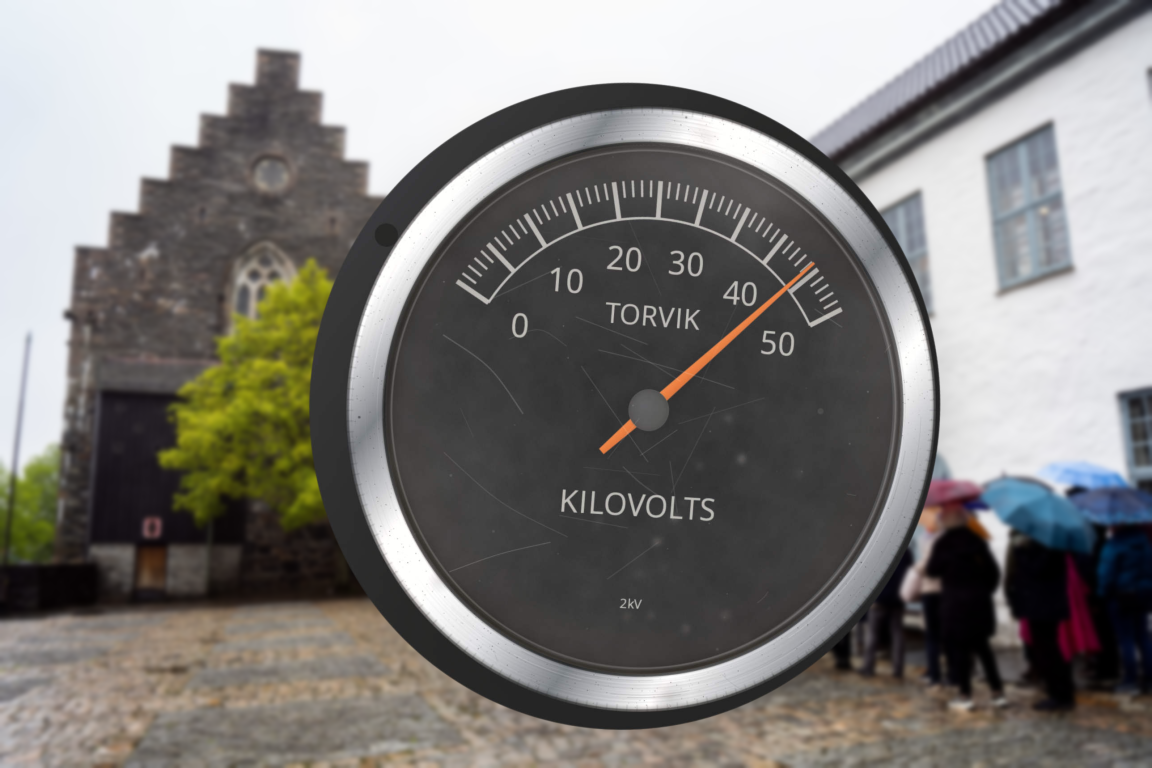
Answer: 44kV
